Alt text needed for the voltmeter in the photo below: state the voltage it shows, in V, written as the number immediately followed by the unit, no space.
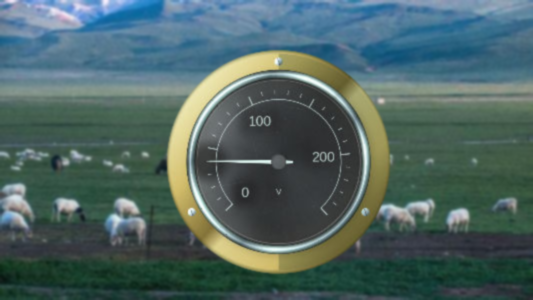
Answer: 40V
